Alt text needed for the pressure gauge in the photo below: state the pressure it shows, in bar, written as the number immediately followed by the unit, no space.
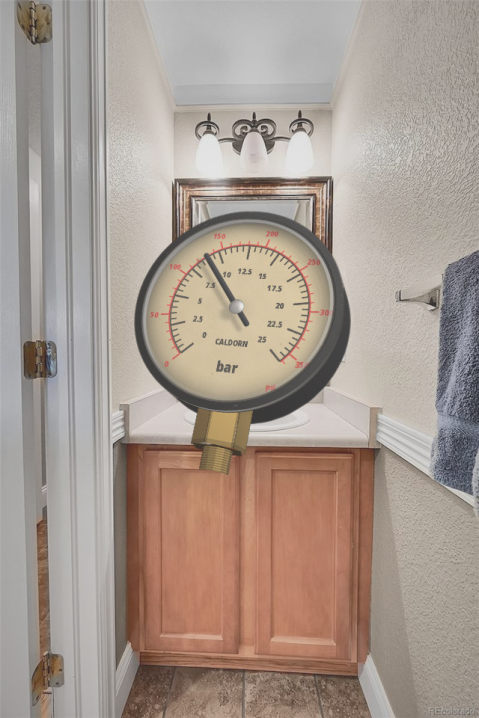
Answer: 9bar
